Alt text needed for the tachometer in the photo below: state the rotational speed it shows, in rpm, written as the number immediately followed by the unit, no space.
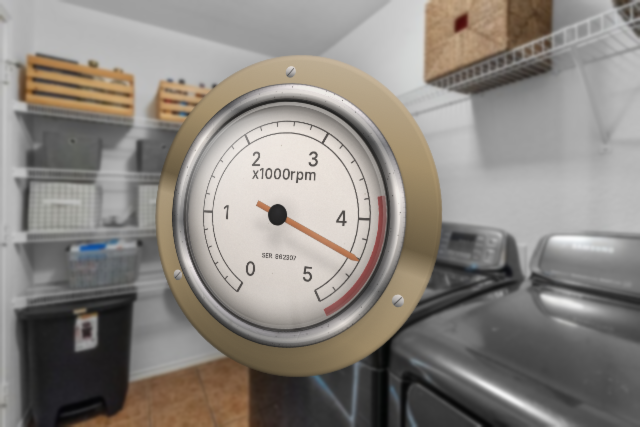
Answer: 4400rpm
